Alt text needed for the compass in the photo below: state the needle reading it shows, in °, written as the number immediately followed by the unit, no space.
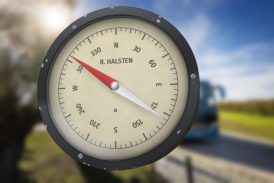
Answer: 305°
